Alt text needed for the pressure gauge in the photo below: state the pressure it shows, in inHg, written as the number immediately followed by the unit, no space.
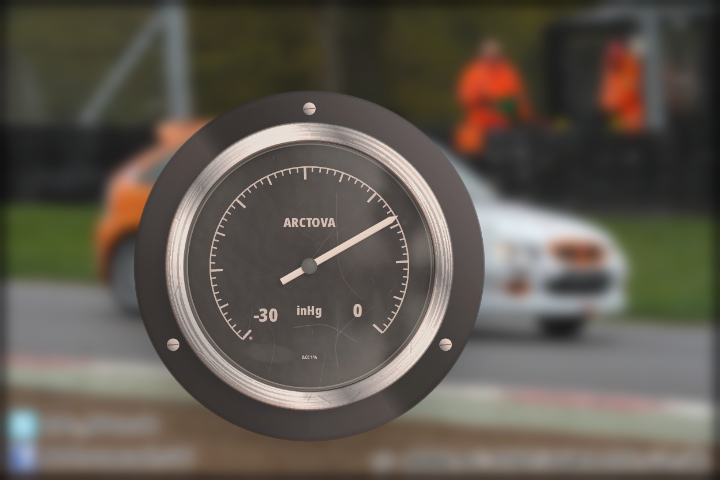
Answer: -8inHg
